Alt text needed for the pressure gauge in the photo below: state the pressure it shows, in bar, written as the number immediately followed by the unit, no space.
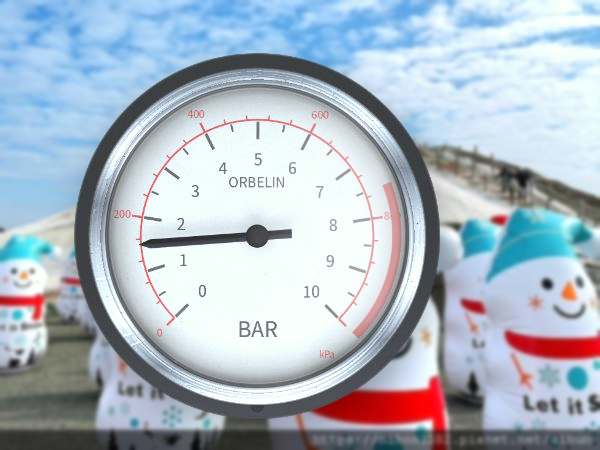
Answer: 1.5bar
